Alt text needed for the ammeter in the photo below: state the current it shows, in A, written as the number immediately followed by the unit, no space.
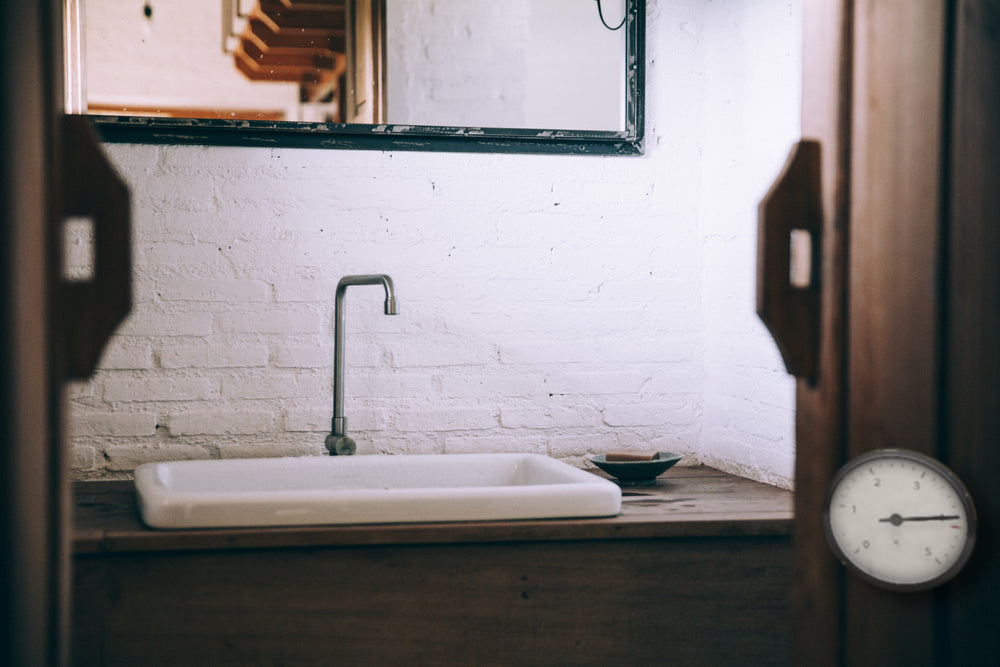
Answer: 4A
